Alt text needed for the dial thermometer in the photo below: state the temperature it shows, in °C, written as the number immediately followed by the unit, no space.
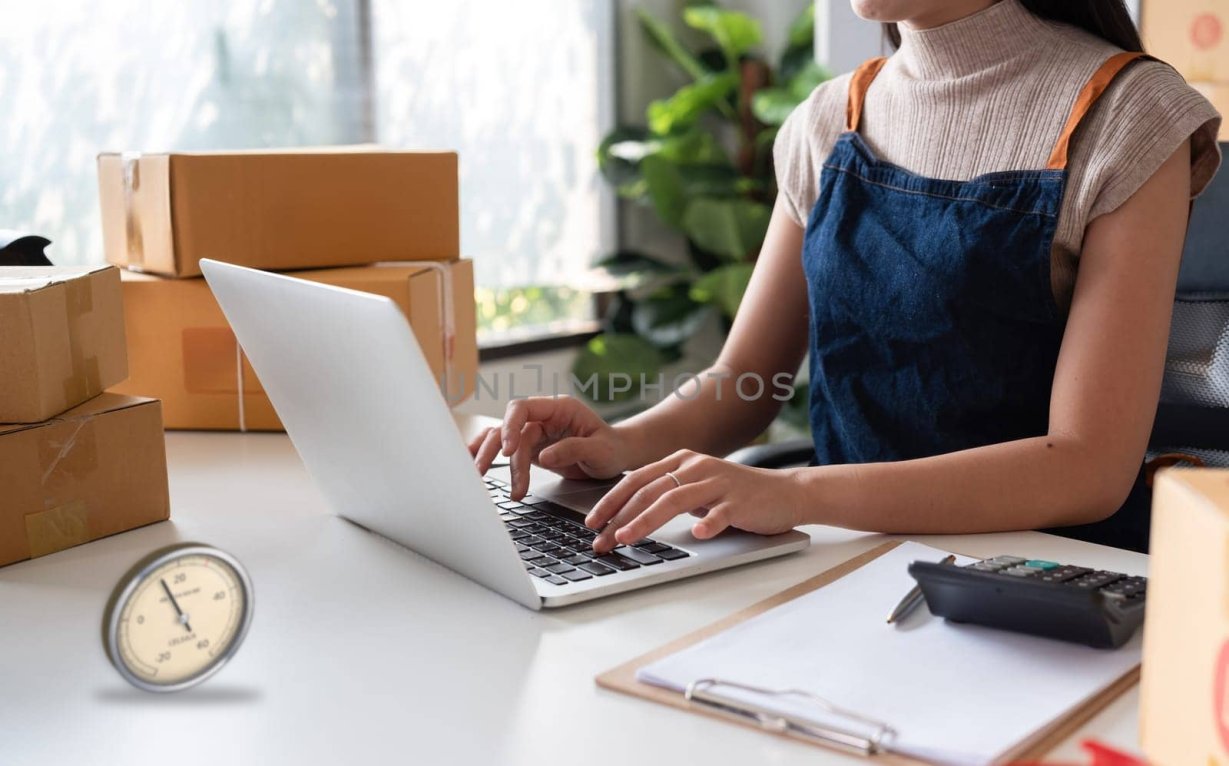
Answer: 14°C
